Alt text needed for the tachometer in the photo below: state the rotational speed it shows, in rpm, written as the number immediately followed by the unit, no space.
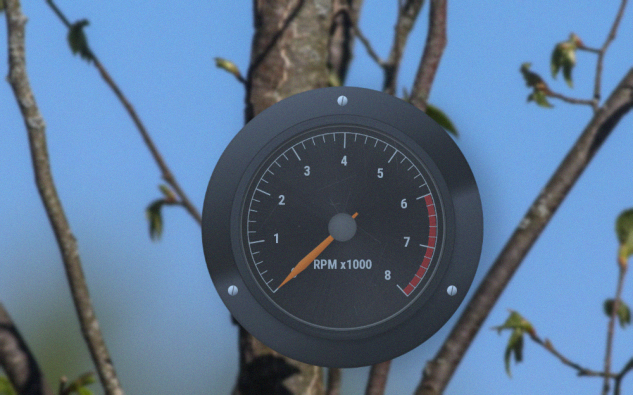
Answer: 0rpm
